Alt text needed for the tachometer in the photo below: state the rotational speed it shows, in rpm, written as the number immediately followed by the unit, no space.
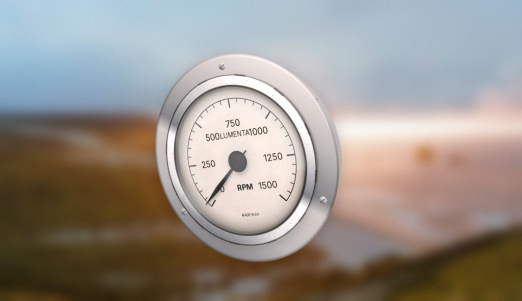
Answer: 25rpm
